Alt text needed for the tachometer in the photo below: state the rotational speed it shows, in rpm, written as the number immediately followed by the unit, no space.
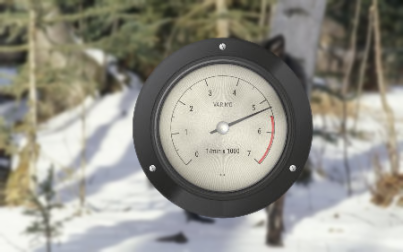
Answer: 5250rpm
